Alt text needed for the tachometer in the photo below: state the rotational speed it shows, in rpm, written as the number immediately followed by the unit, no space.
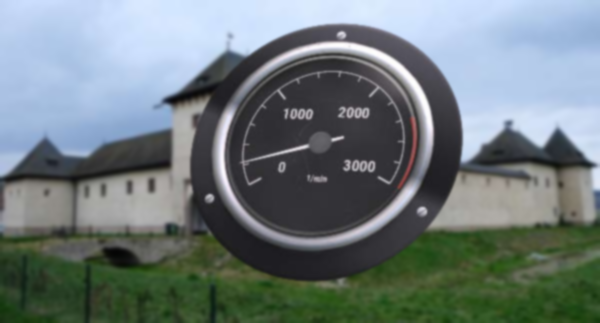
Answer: 200rpm
